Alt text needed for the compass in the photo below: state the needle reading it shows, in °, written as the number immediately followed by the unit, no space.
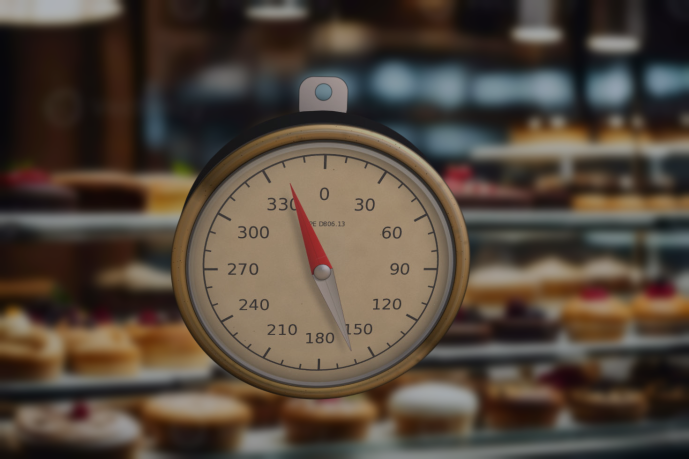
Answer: 340°
